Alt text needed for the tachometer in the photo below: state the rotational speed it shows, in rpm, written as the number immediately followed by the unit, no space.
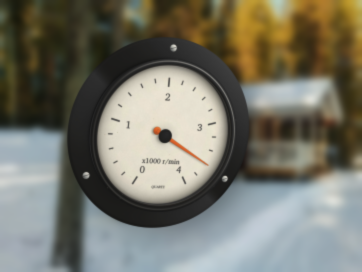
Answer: 3600rpm
